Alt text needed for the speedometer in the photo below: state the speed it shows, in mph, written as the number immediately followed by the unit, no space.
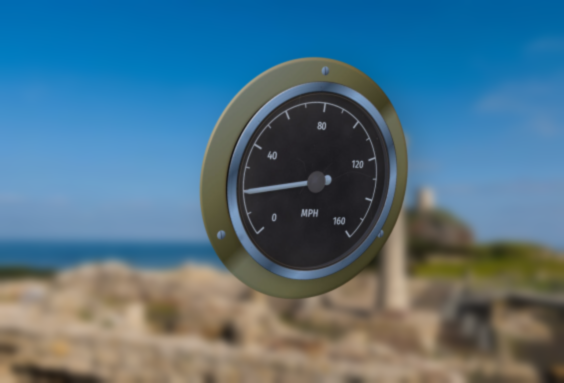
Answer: 20mph
